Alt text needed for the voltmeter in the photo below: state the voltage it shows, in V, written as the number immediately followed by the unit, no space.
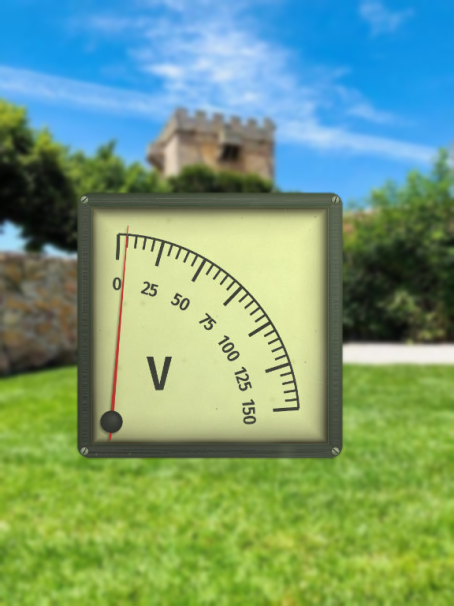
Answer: 5V
